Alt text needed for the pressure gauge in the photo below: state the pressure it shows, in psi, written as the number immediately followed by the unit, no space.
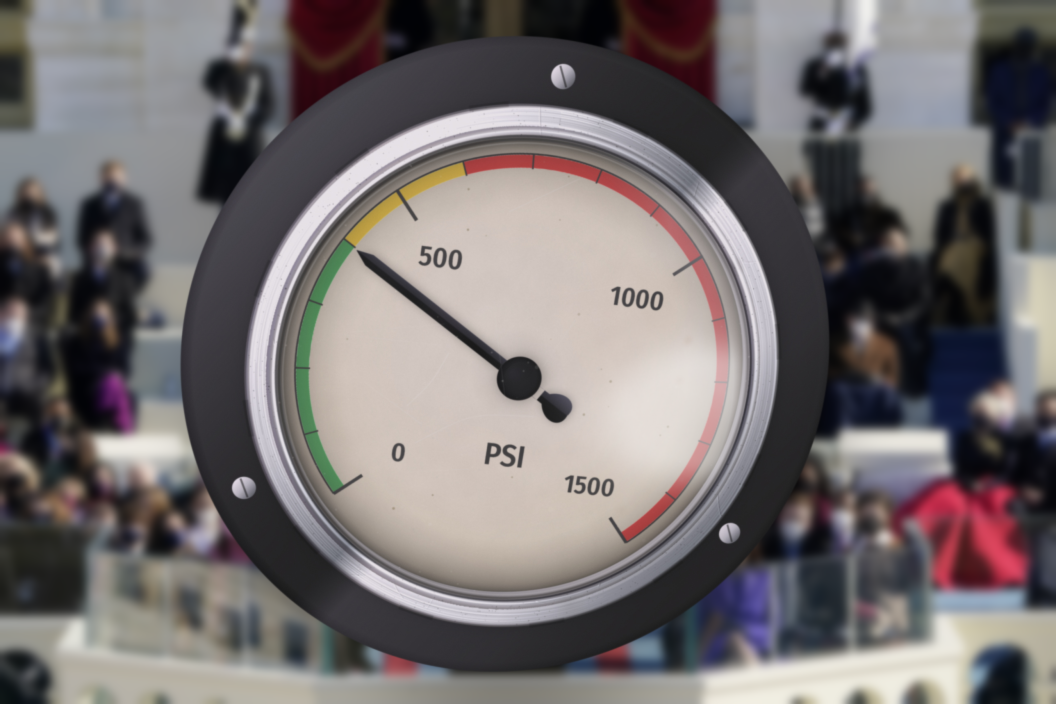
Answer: 400psi
